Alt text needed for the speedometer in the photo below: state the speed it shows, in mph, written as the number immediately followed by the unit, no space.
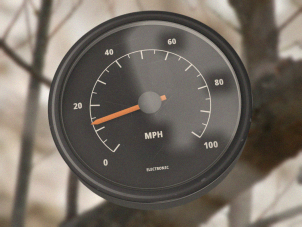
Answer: 12.5mph
